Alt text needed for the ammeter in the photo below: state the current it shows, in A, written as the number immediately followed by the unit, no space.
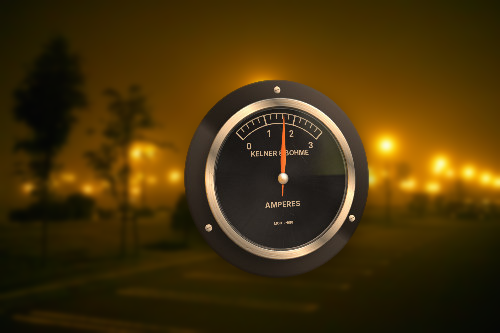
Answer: 1.6A
